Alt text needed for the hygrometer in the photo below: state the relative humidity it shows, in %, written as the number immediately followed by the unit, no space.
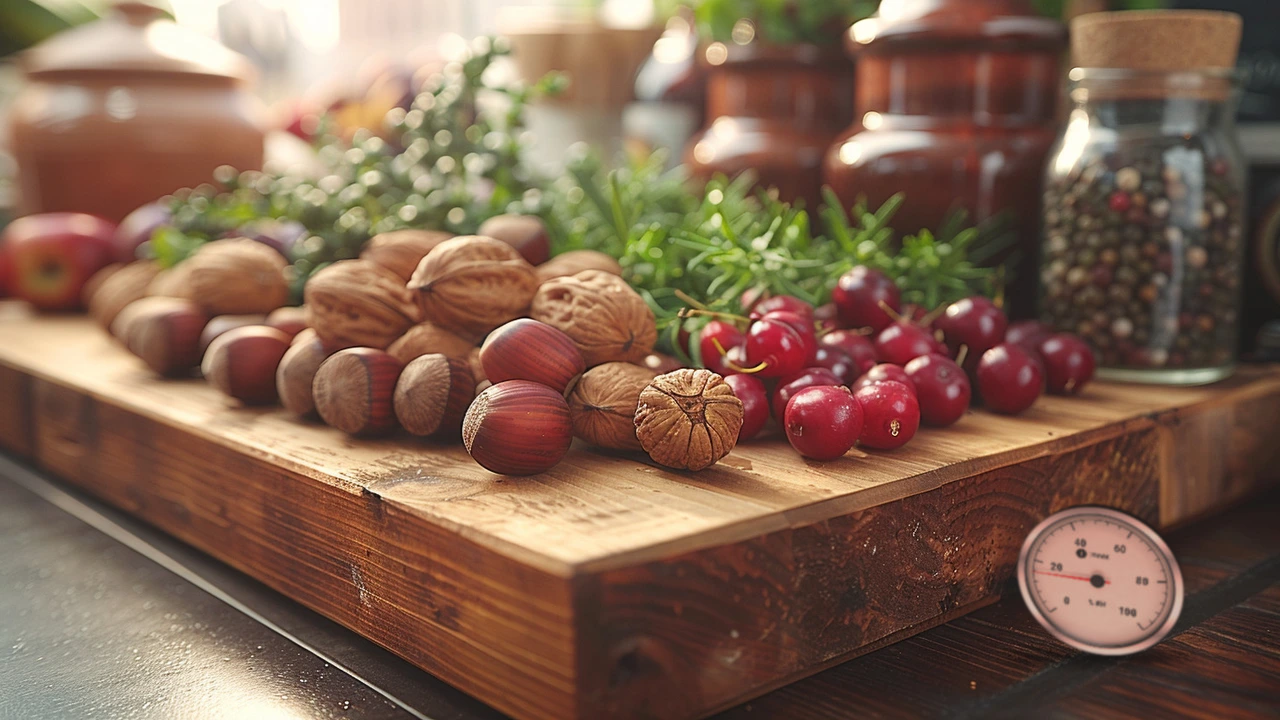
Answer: 16%
